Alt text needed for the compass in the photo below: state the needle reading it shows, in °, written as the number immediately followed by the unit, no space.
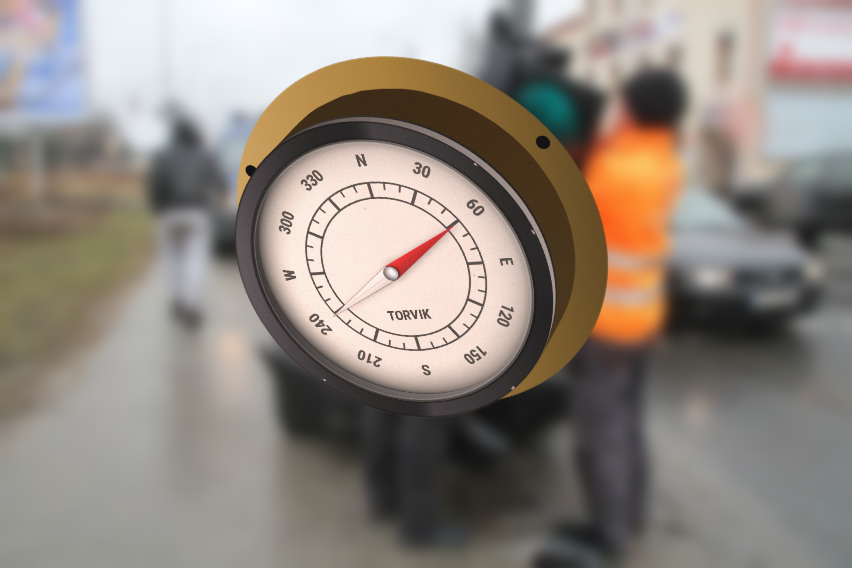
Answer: 60°
